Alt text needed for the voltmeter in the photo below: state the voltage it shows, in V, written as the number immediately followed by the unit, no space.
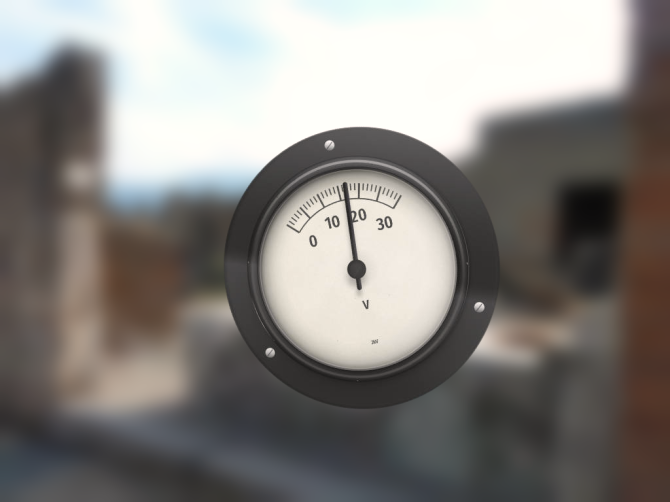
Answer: 17V
